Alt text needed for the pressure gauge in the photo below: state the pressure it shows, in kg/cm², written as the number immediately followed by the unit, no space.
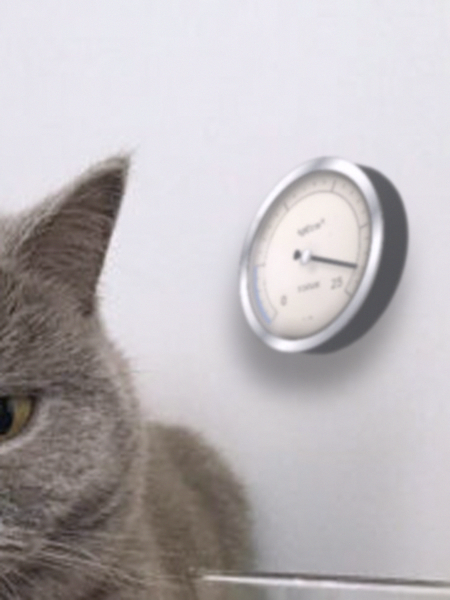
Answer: 23kg/cm²
